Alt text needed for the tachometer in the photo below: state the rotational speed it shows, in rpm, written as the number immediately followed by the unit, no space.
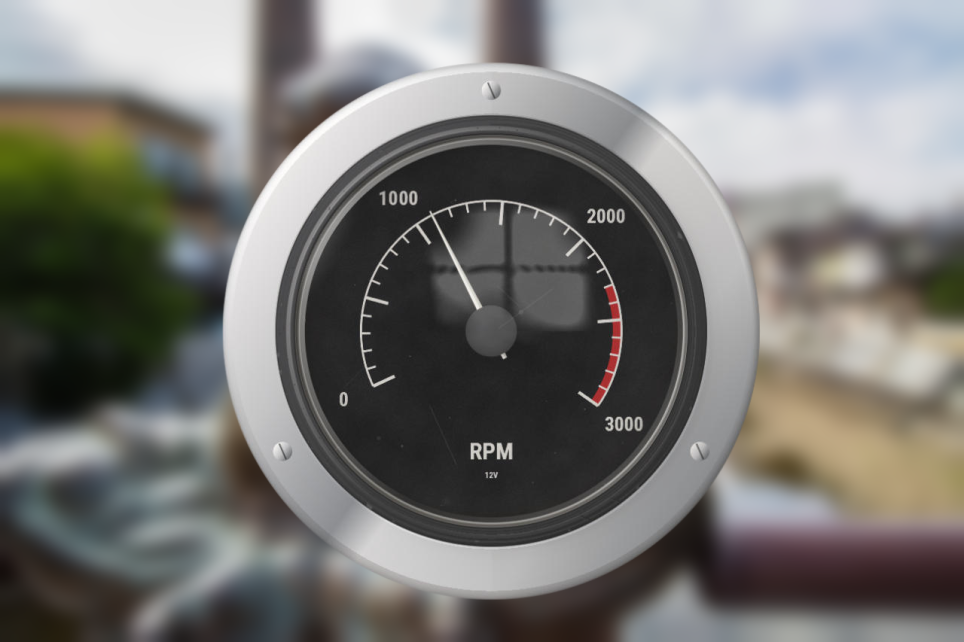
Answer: 1100rpm
